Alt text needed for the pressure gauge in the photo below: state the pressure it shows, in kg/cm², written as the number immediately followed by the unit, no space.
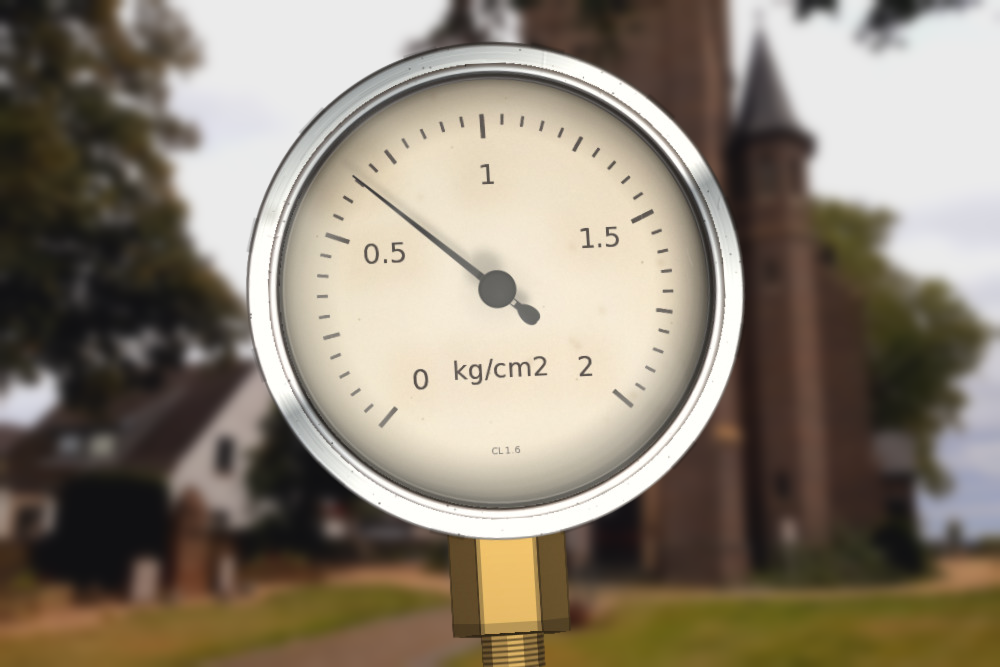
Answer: 0.65kg/cm²
